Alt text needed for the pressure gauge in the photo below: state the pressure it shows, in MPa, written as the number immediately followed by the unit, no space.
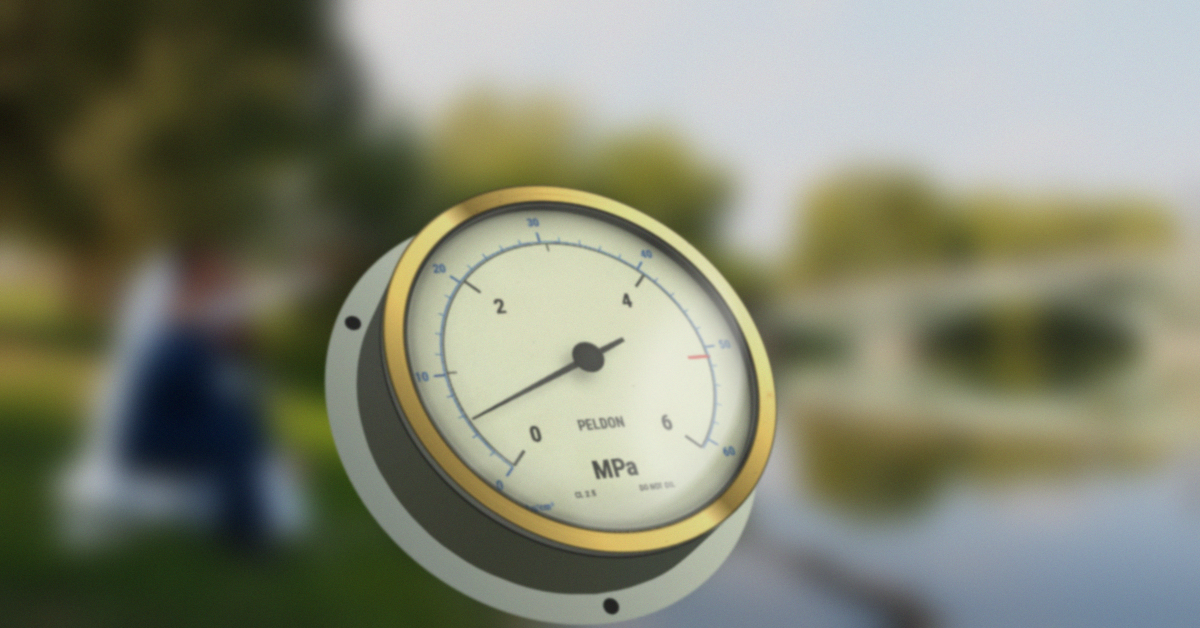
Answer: 0.5MPa
